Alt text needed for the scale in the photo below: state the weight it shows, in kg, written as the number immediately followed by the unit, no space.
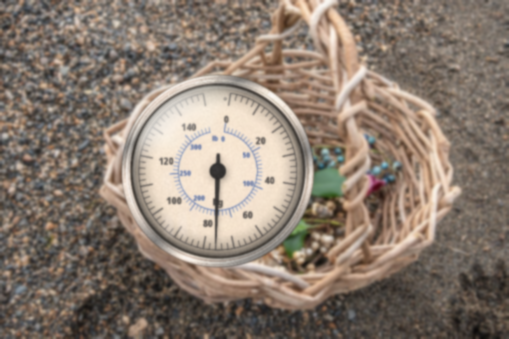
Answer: 76kg
